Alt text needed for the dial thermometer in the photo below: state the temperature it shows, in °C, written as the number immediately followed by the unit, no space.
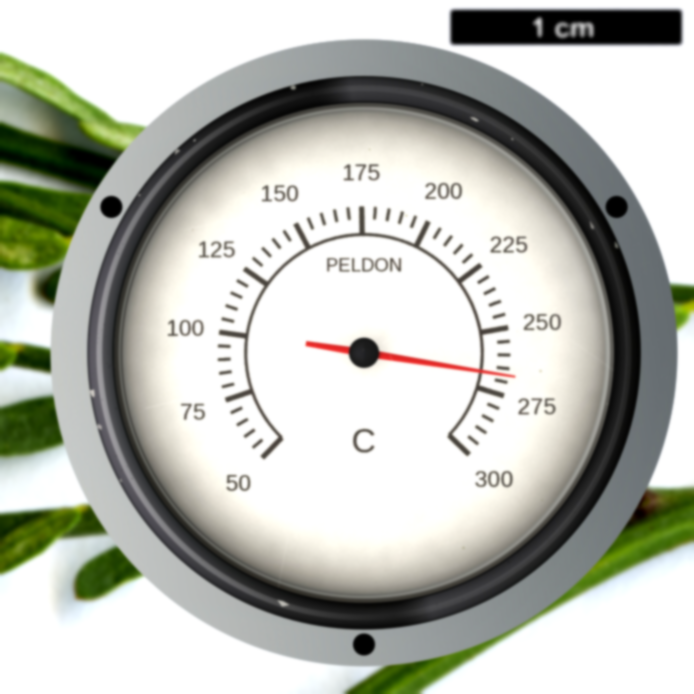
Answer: 267.5°C
